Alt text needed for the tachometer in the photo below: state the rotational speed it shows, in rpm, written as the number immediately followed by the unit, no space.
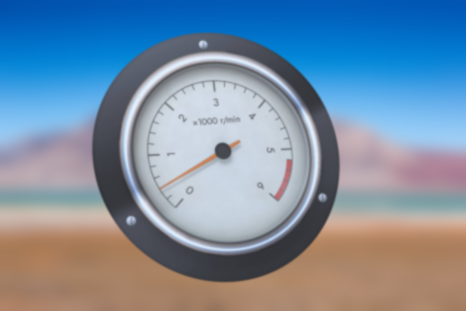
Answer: 400rpm
